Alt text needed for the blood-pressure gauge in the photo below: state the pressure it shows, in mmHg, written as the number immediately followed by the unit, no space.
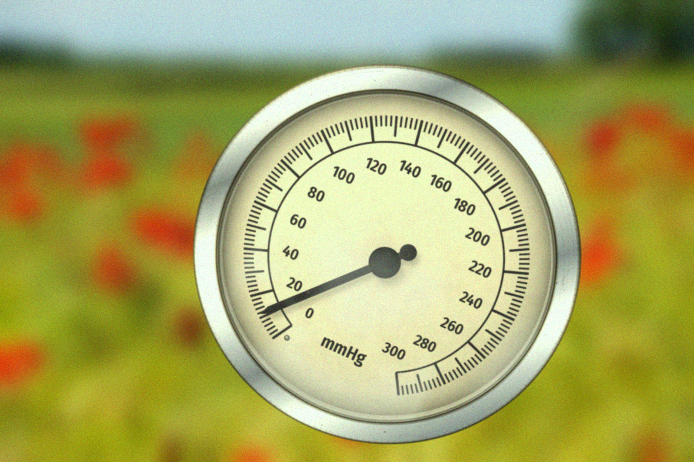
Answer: 12mmHg
